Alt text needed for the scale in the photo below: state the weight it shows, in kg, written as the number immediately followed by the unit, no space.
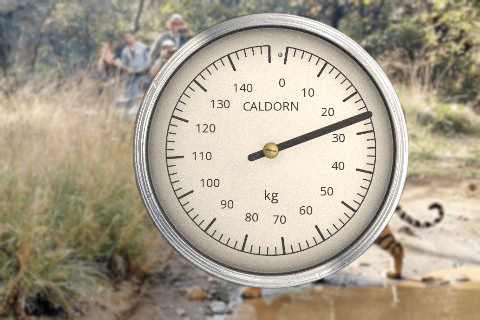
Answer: 26kg
